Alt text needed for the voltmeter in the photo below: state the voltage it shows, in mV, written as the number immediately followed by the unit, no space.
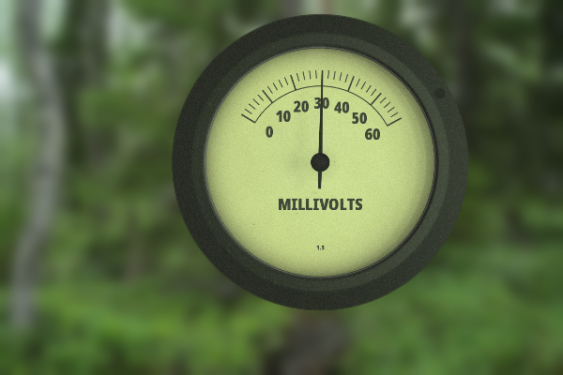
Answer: 30mV
